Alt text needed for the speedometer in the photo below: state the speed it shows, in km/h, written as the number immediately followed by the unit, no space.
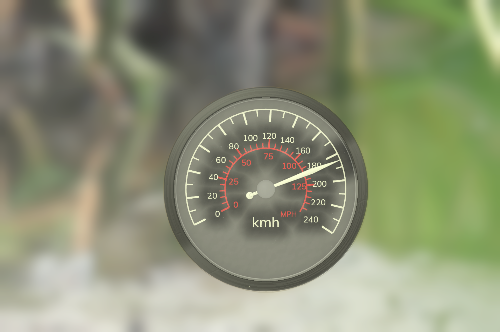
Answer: 185km/h
